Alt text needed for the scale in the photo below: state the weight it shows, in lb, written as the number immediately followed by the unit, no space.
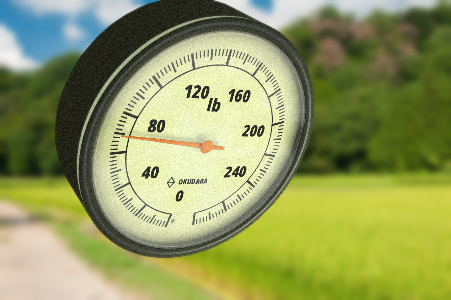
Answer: 70lb
